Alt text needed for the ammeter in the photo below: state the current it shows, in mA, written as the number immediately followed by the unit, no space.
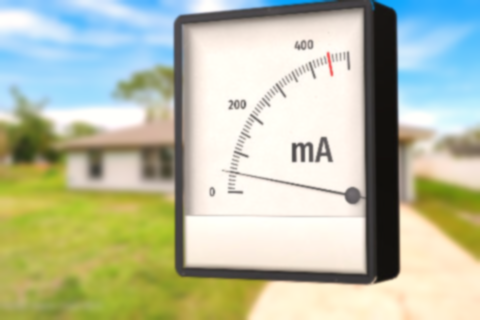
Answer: 50mA
